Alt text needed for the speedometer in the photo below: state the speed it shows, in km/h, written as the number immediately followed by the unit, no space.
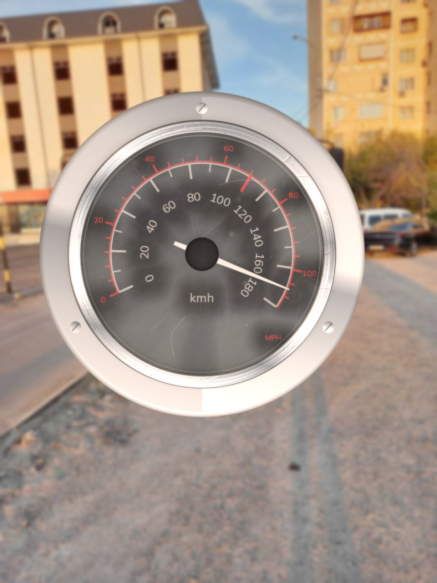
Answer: 170km/h
